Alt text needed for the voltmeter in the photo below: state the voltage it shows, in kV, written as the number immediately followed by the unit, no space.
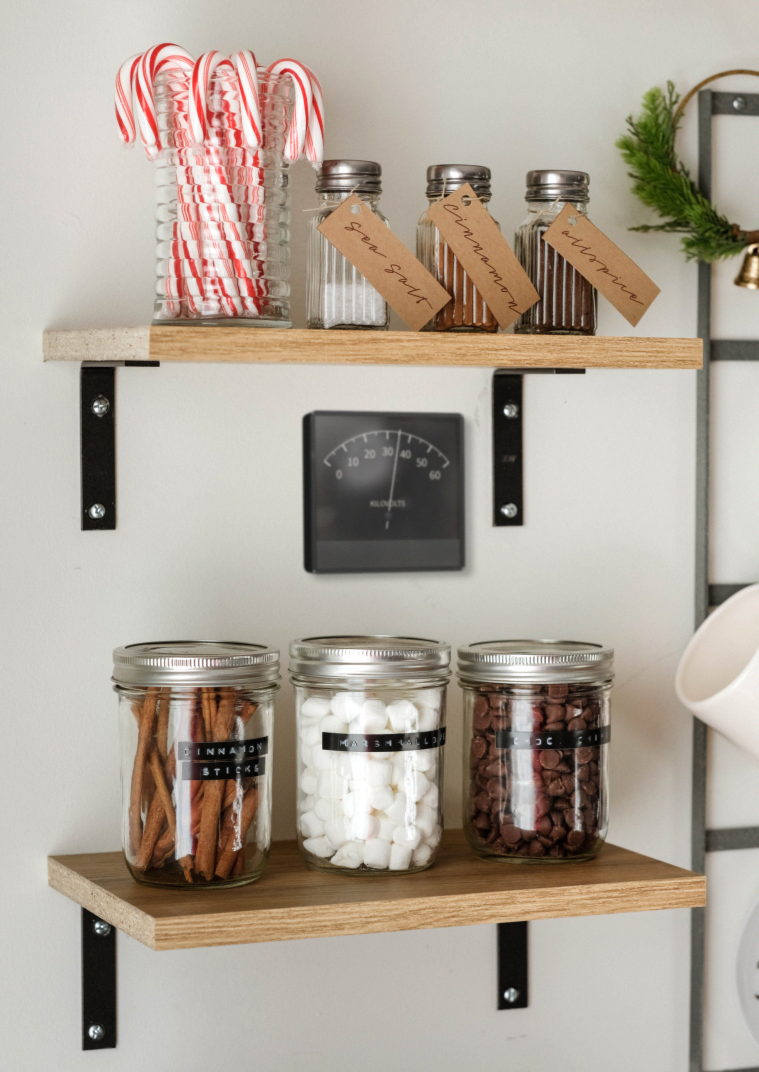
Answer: 35kV
